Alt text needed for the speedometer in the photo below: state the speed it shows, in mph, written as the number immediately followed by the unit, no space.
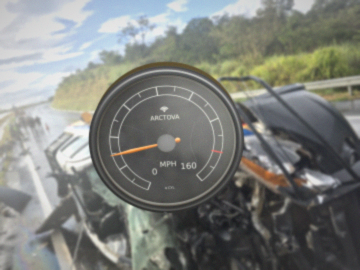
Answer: 30mph
